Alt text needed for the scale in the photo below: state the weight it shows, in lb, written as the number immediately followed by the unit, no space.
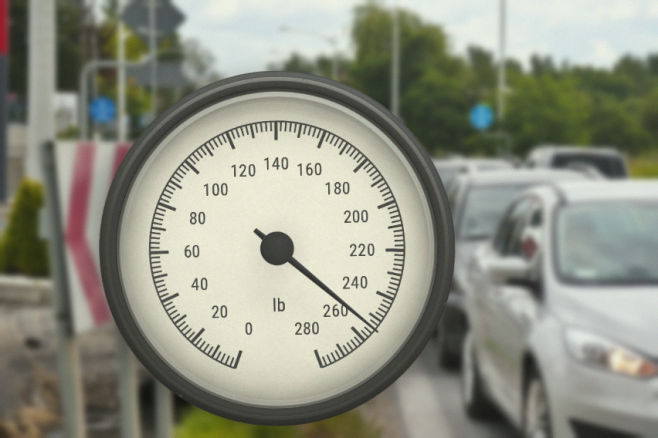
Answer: 254lb
